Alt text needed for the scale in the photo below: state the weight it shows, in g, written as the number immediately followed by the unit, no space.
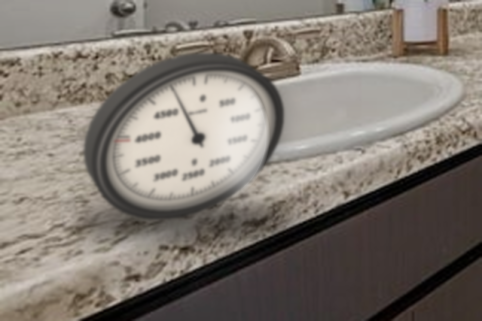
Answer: 4750g
